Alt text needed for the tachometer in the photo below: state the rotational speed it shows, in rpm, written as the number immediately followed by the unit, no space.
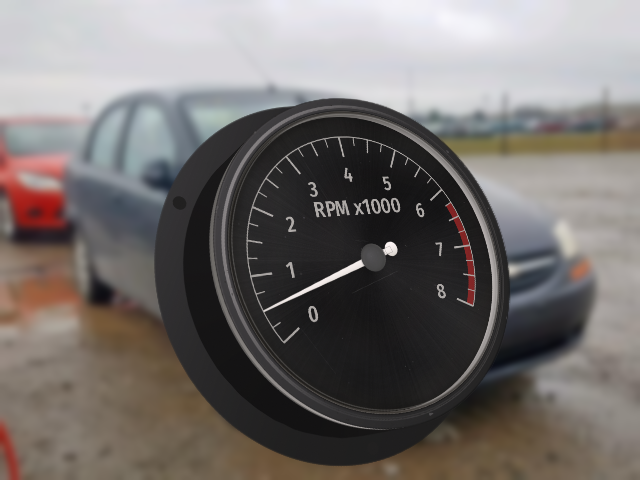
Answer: 500rpm
